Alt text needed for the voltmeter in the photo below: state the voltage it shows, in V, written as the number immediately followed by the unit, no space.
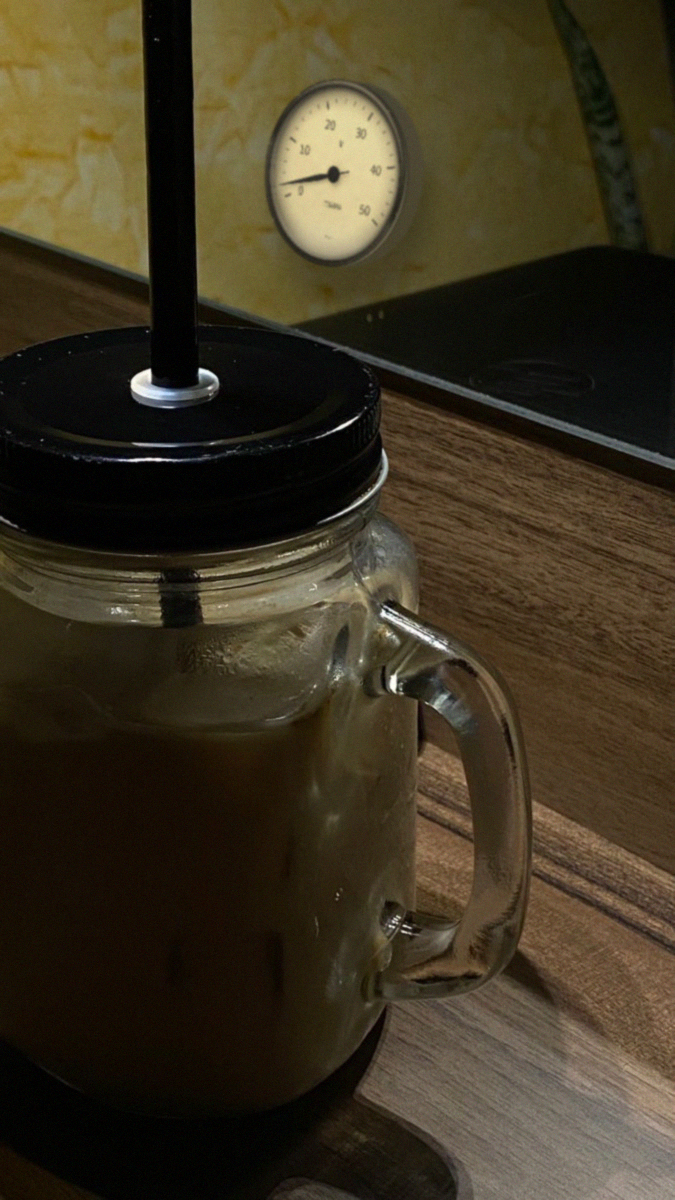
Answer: 2V
